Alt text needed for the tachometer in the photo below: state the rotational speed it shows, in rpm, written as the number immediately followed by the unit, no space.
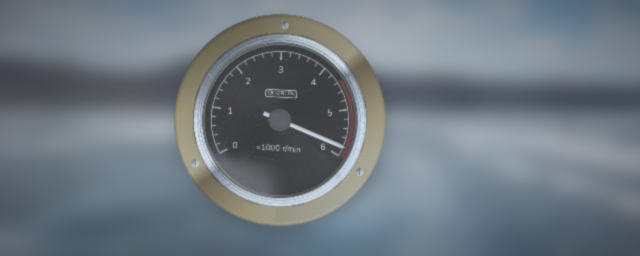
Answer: 5800rpm
